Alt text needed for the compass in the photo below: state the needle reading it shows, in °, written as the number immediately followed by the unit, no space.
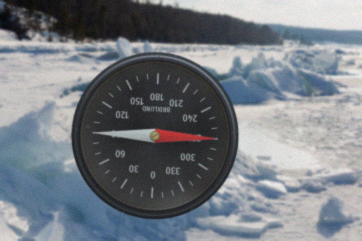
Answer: 270°
